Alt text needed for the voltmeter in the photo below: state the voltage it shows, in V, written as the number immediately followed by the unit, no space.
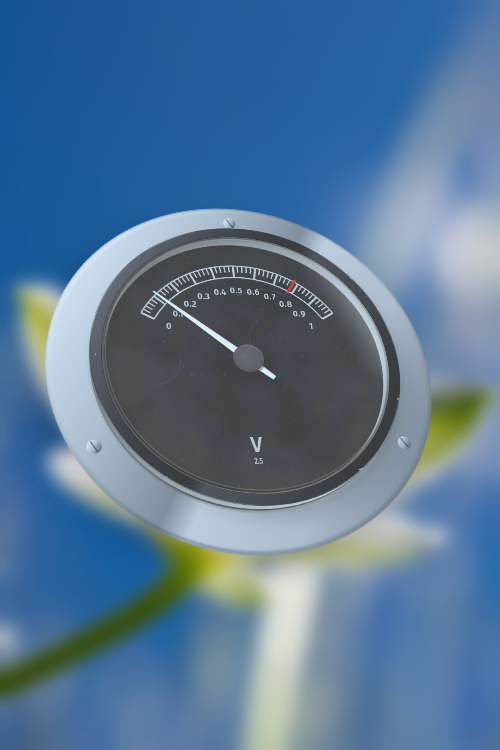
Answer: 0.1V
